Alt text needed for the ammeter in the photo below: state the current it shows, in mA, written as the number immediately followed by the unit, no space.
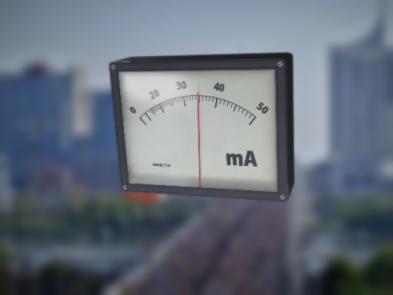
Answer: 35mA
